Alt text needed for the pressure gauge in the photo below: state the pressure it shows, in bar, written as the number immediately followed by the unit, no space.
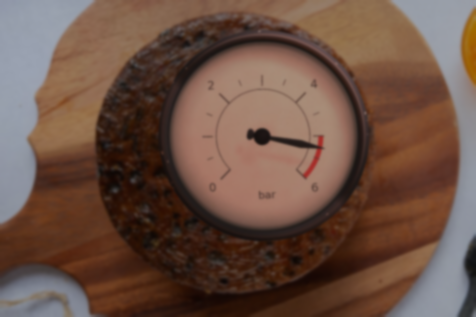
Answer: 5.25bar
